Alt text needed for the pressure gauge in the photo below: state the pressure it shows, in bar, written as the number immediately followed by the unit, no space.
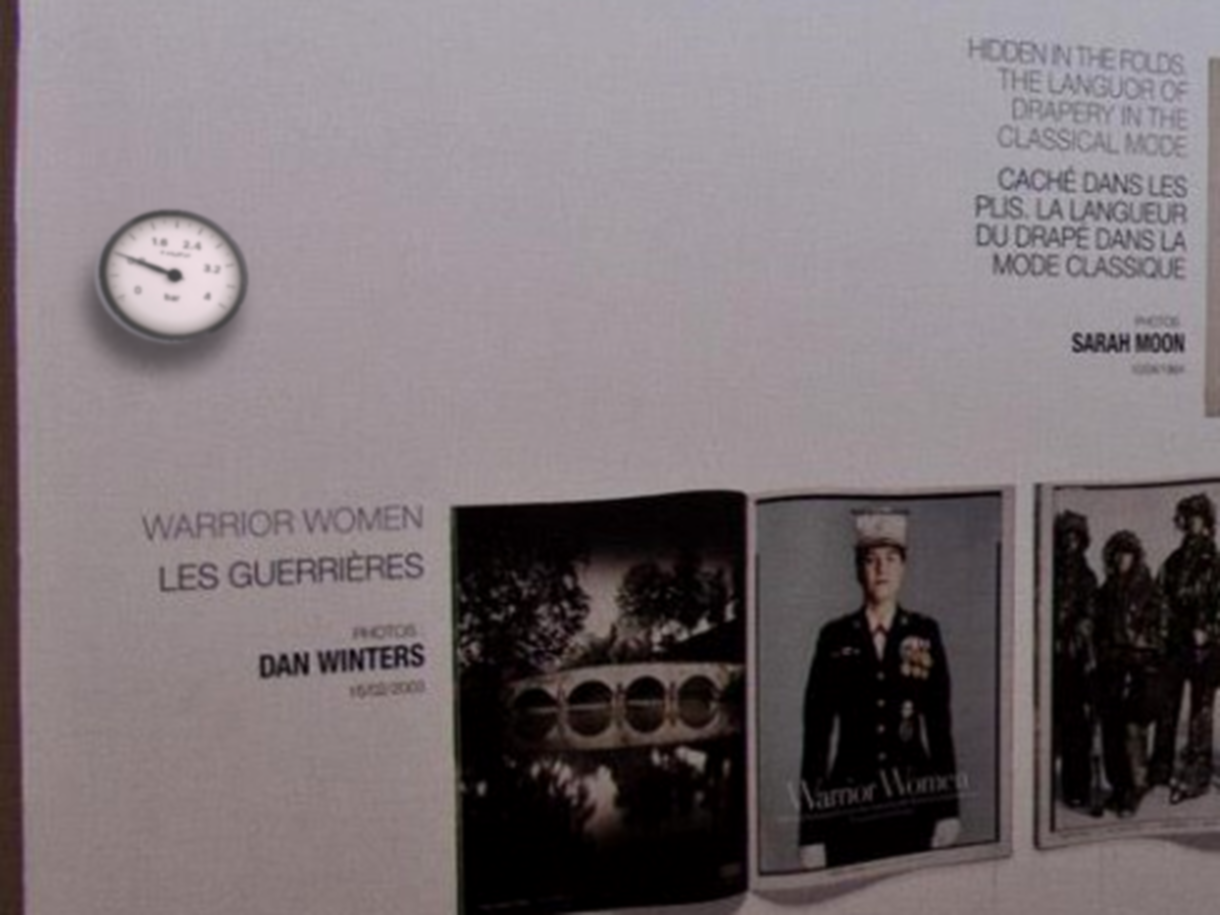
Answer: 0.8bar
